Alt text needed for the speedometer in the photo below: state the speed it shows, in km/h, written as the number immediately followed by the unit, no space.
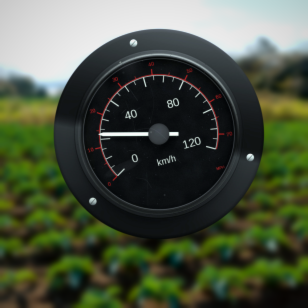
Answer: 22.5km/h
